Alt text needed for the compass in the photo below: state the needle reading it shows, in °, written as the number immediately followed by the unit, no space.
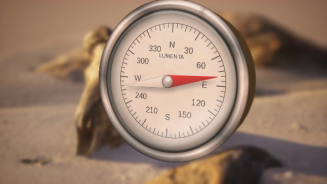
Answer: 80°
